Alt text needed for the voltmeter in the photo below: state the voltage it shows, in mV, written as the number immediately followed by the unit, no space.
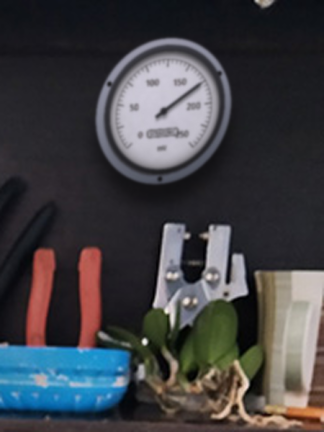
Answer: 175mV
